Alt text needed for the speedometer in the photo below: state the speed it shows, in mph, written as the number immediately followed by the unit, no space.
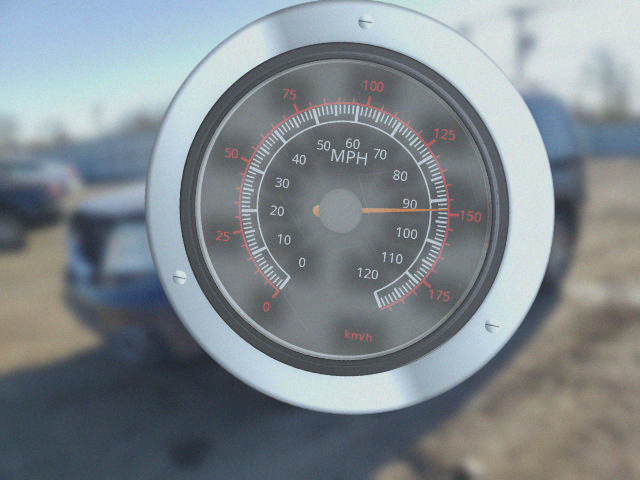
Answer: 92mph
